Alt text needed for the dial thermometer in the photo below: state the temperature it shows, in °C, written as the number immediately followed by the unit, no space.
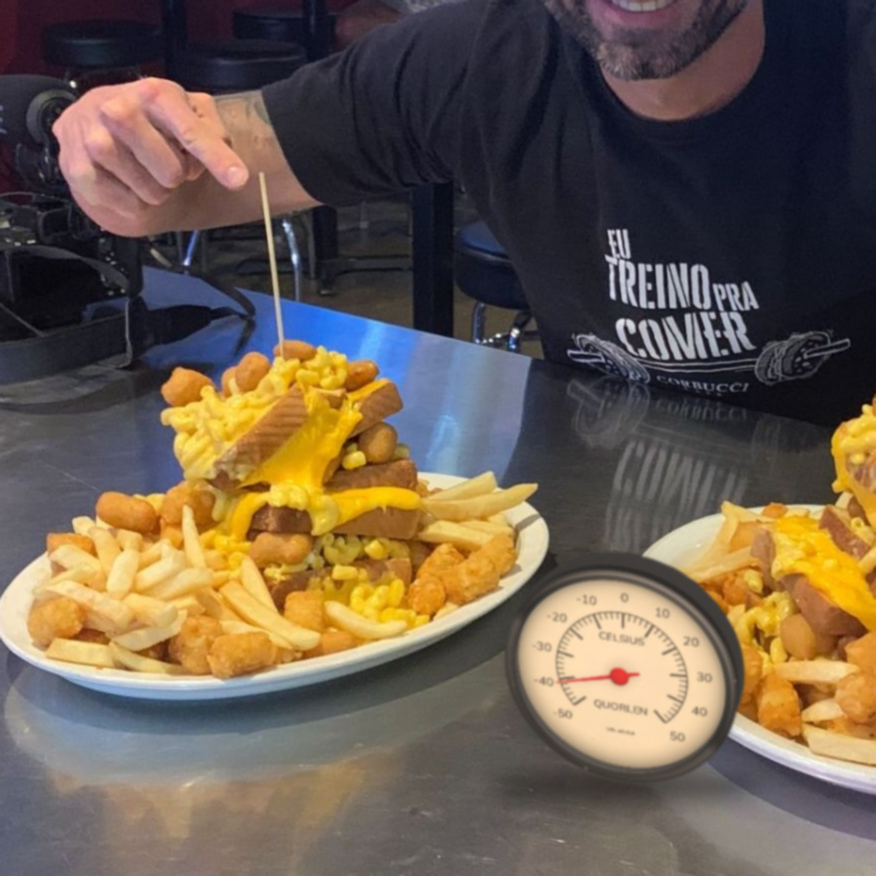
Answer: -40°C
